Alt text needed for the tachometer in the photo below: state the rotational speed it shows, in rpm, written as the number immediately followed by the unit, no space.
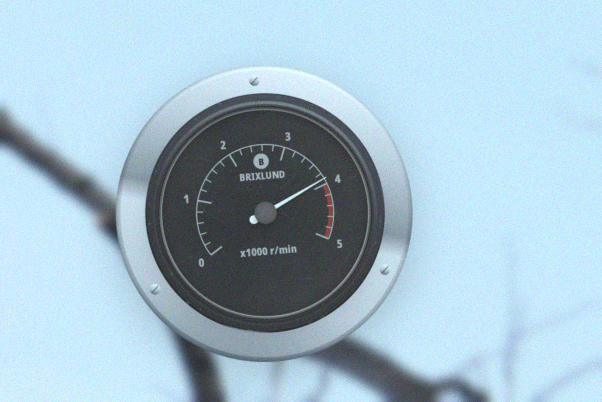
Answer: 3900rpm
